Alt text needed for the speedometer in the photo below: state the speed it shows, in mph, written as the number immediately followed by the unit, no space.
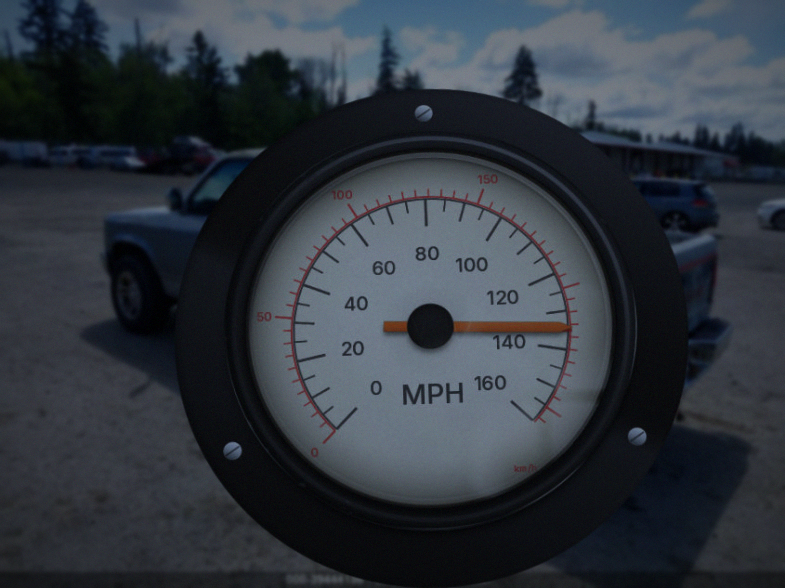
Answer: 135mph
